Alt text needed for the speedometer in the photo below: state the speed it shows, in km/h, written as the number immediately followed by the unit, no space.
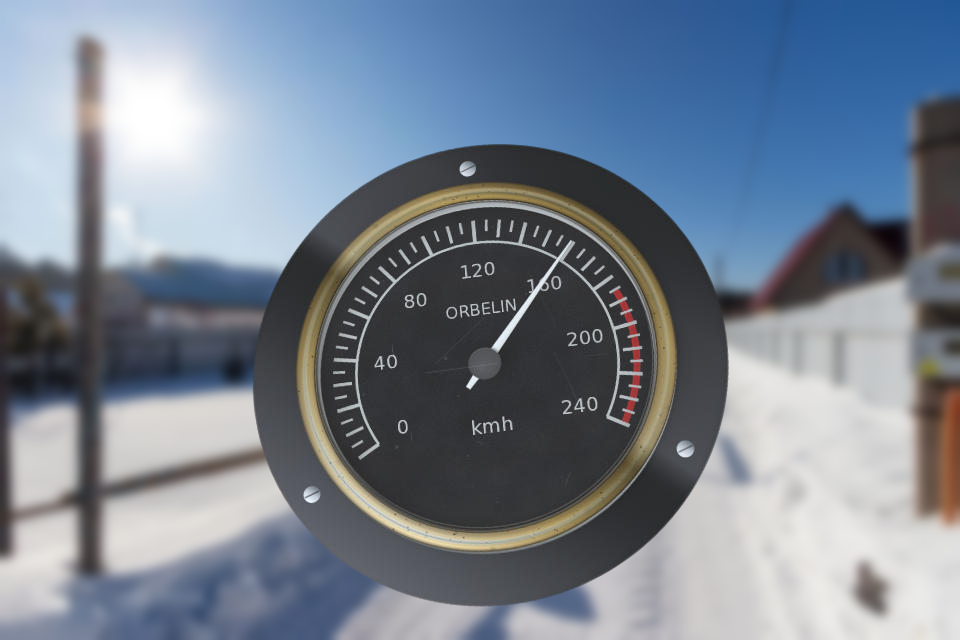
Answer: 160km/h
